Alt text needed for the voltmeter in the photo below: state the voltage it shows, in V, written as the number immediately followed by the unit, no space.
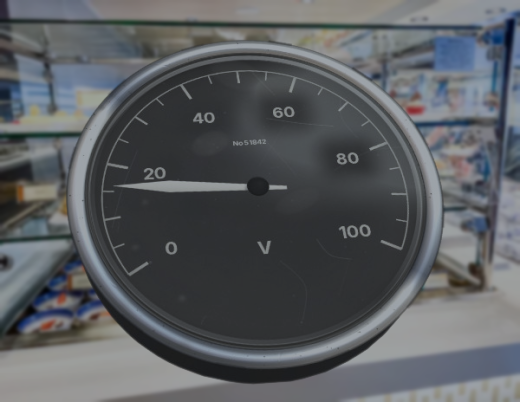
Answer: 15V
